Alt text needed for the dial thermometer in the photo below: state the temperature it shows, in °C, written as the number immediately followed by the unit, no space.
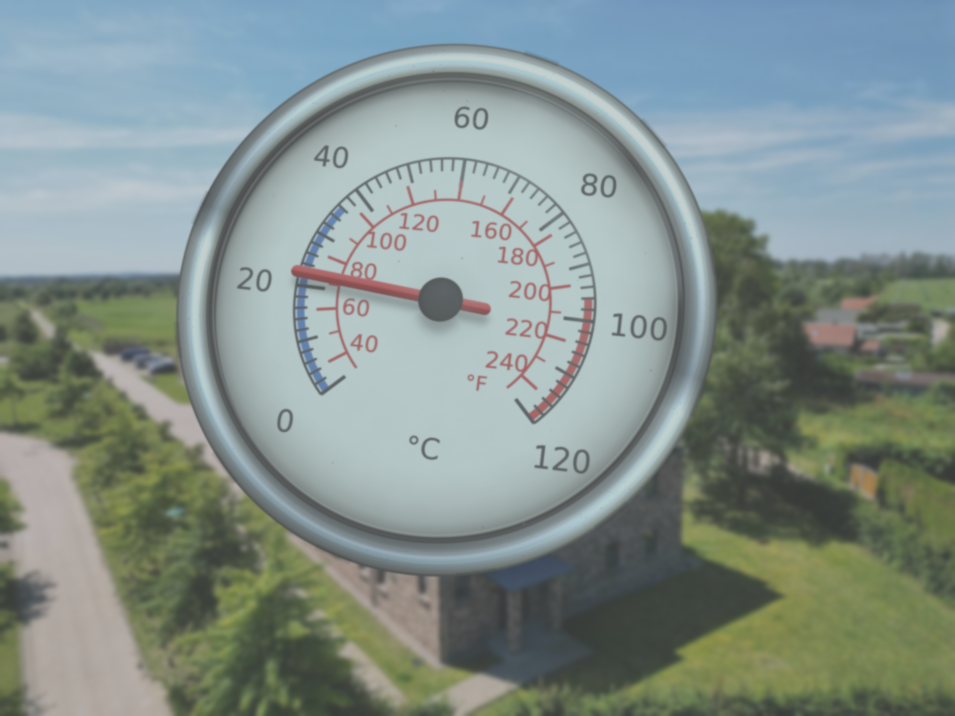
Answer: 22°C
